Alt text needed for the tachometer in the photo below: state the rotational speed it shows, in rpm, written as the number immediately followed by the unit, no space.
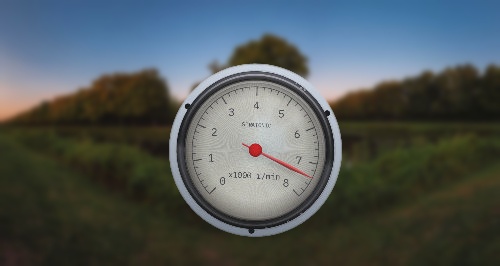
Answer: 7400rpm
